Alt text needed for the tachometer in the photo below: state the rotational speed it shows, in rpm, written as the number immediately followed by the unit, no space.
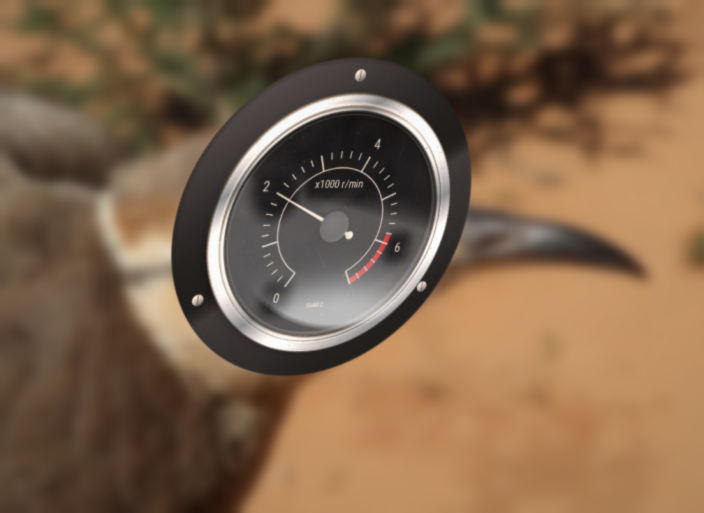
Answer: 2000rpm
